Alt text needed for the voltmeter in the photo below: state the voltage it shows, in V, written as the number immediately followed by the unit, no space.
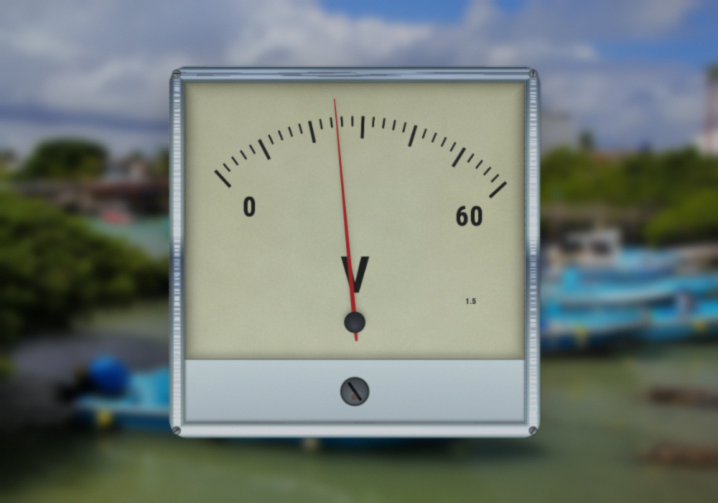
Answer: 25V
